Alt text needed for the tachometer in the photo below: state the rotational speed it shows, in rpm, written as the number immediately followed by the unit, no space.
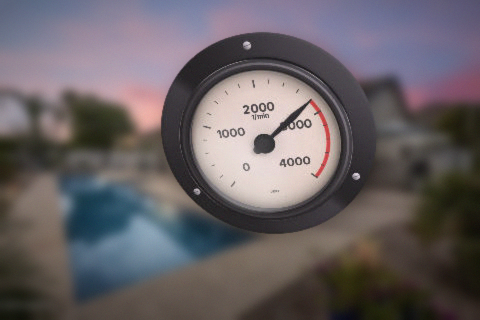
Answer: 2800rpm
